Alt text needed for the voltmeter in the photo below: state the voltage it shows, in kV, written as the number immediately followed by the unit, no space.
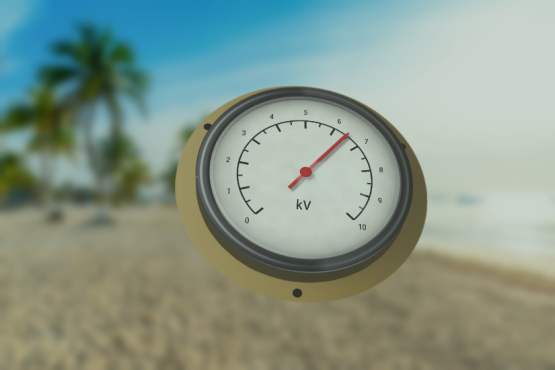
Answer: 6.5kV
